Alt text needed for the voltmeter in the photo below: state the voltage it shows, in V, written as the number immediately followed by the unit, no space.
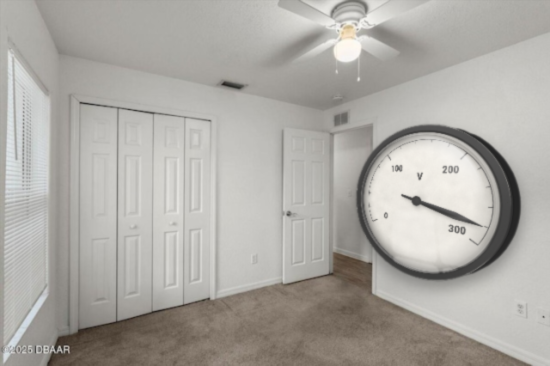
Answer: 280V
